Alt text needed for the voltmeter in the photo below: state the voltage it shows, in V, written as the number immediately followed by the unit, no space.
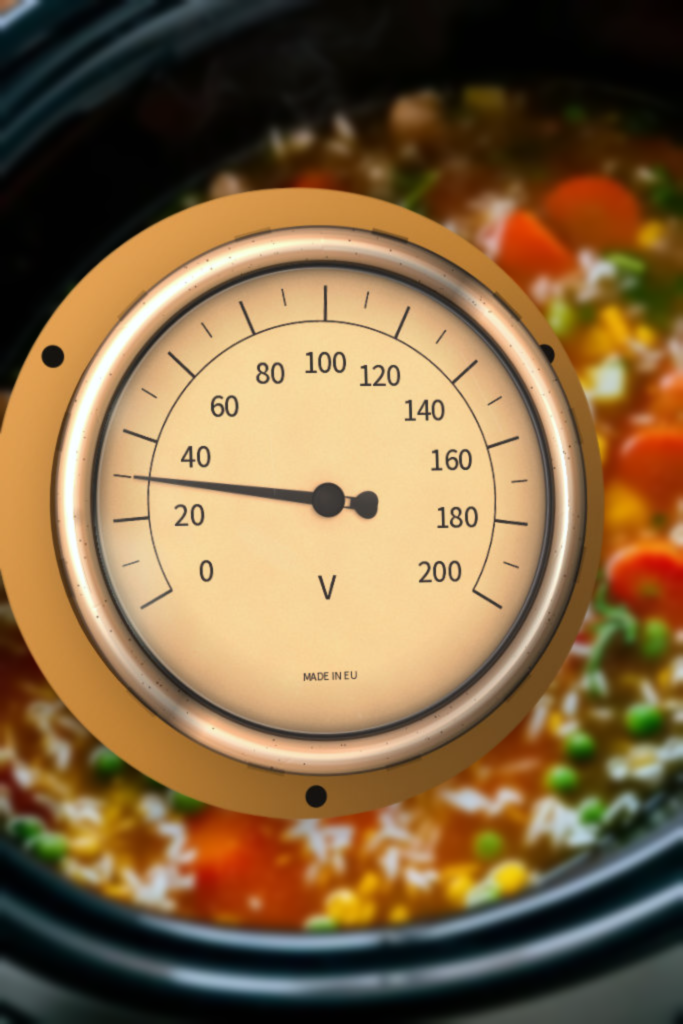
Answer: 30V
